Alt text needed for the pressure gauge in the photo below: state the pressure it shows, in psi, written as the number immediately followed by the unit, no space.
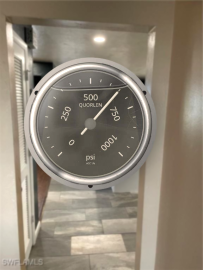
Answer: 650psi
